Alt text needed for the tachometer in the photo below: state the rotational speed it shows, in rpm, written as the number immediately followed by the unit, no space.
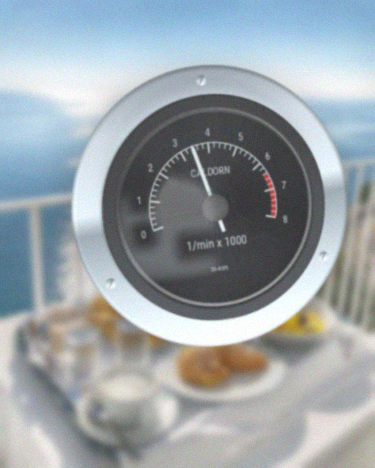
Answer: 3400rpm
